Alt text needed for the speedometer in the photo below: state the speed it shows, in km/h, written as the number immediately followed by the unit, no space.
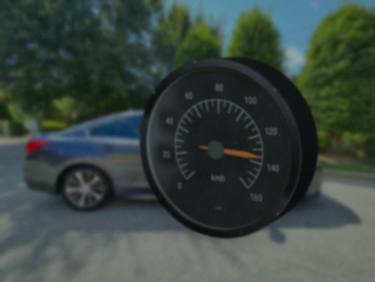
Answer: 135km/h
